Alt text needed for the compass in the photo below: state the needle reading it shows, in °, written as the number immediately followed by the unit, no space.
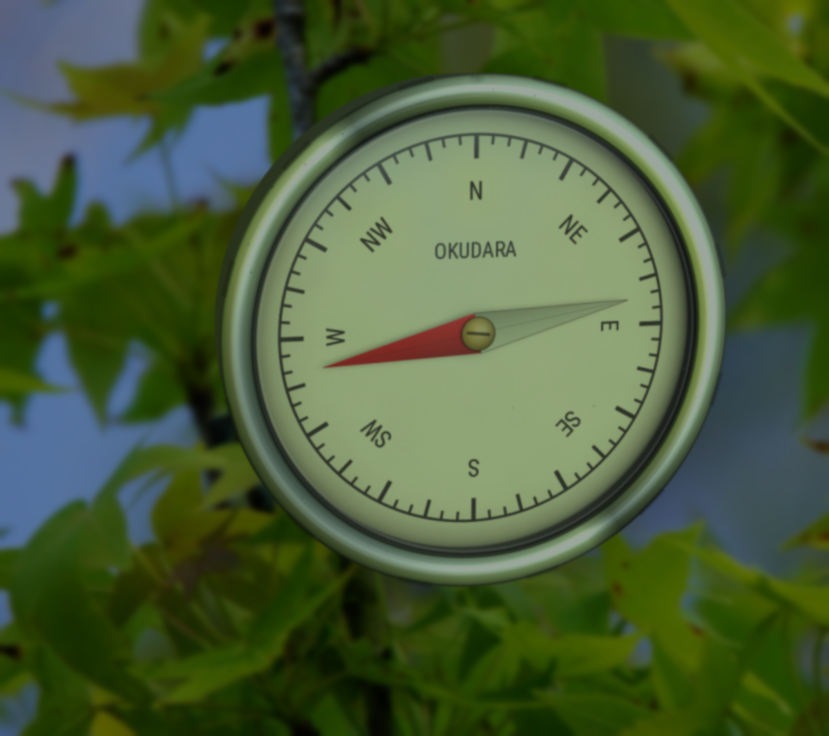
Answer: 260°
